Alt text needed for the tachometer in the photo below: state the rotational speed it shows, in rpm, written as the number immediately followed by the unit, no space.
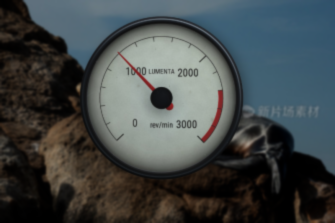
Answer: 1000rpm
